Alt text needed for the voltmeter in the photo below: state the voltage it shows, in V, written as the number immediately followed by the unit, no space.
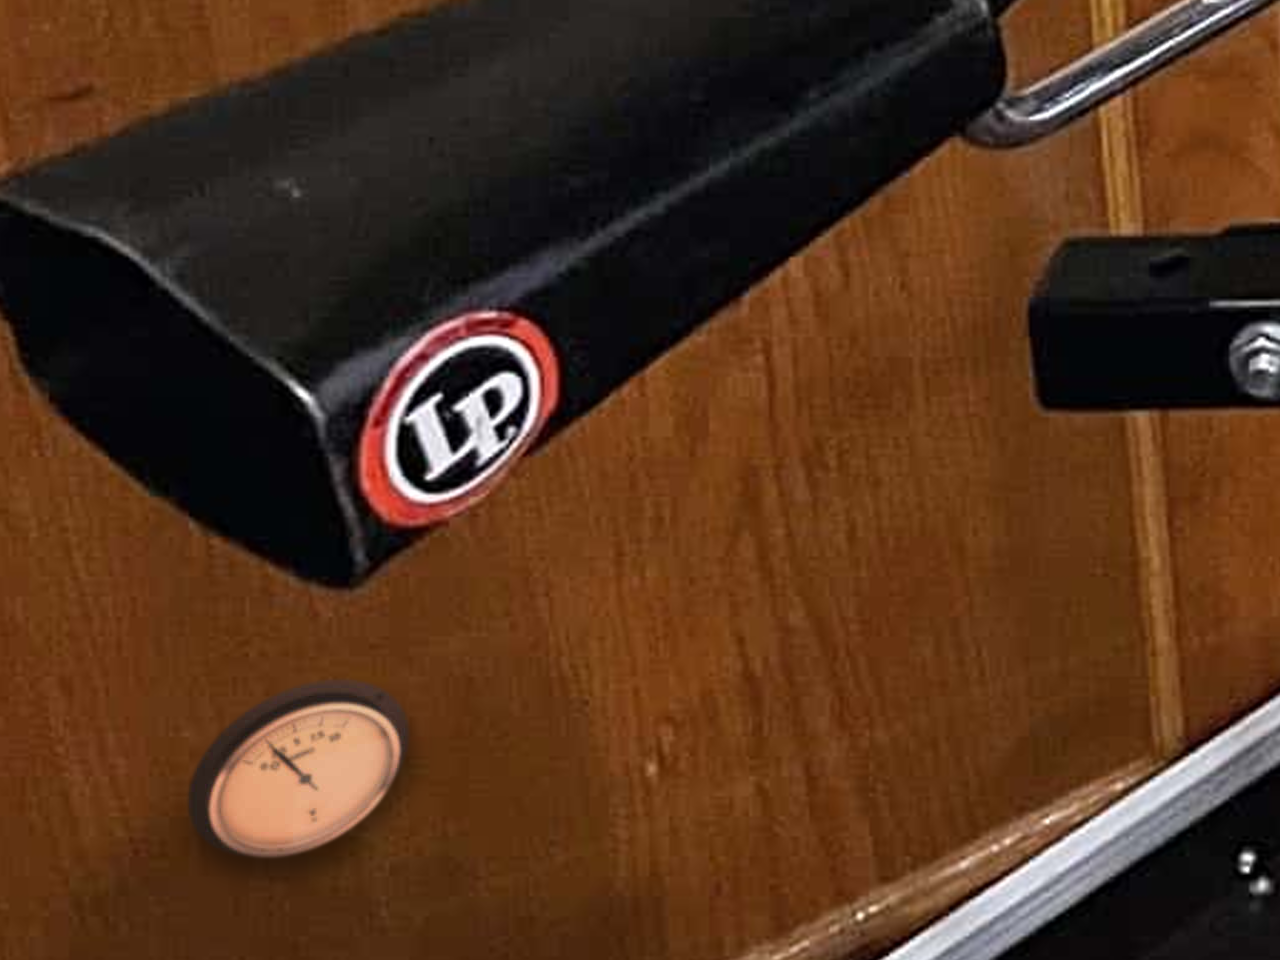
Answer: 2.5V
